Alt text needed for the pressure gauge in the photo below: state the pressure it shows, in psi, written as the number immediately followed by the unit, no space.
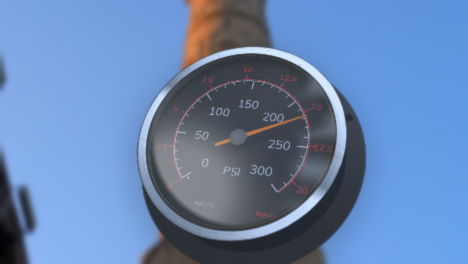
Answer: 220psi
